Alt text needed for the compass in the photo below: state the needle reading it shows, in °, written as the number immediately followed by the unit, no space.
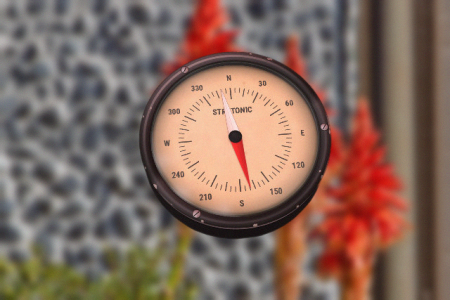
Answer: 170°
